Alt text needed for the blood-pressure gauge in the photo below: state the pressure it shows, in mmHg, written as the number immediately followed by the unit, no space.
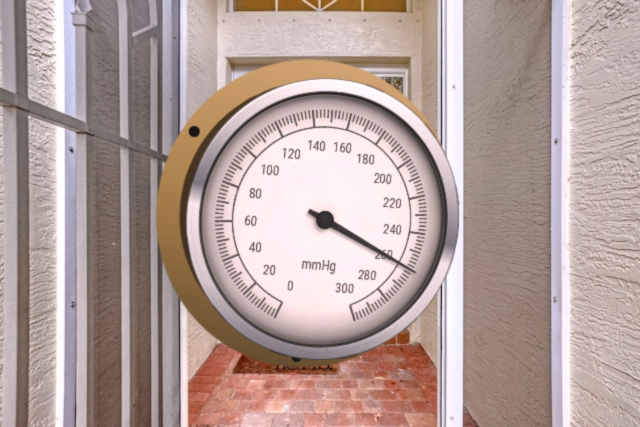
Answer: 260mmHg
